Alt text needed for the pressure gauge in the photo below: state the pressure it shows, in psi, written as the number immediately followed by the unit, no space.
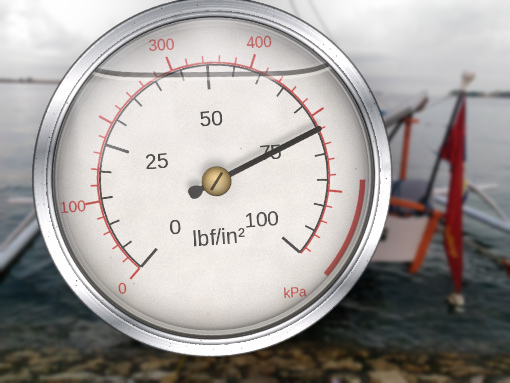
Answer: 75psi
